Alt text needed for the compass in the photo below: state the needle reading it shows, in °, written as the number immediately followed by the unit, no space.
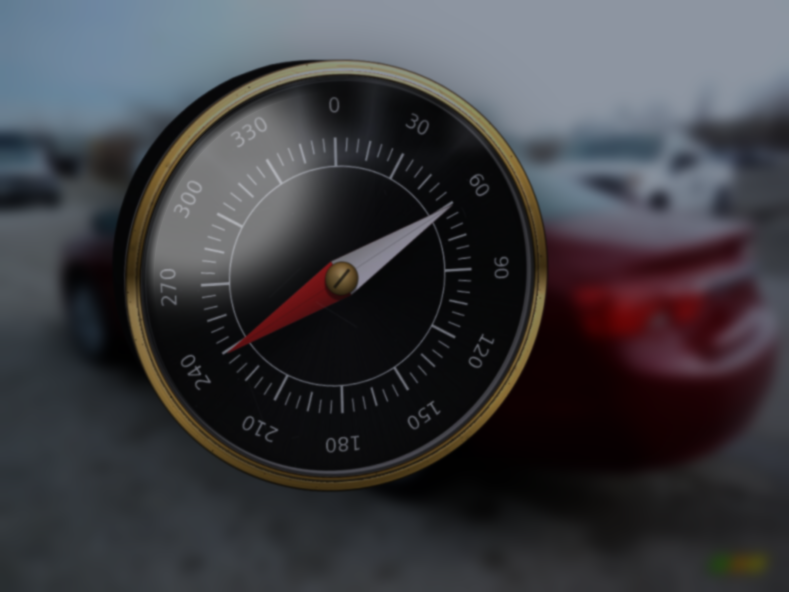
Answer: 240°
